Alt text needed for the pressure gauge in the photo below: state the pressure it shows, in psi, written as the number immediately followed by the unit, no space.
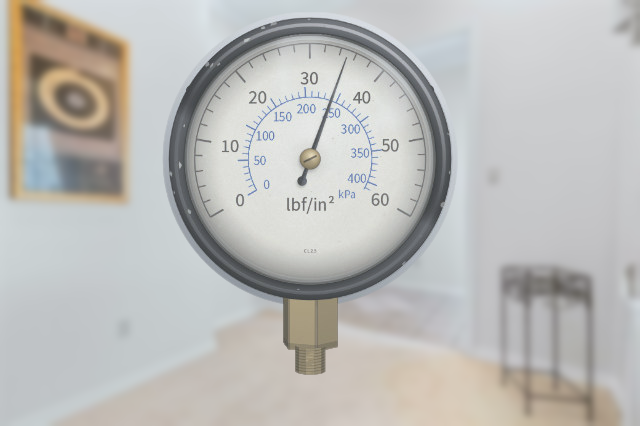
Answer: 35psi
